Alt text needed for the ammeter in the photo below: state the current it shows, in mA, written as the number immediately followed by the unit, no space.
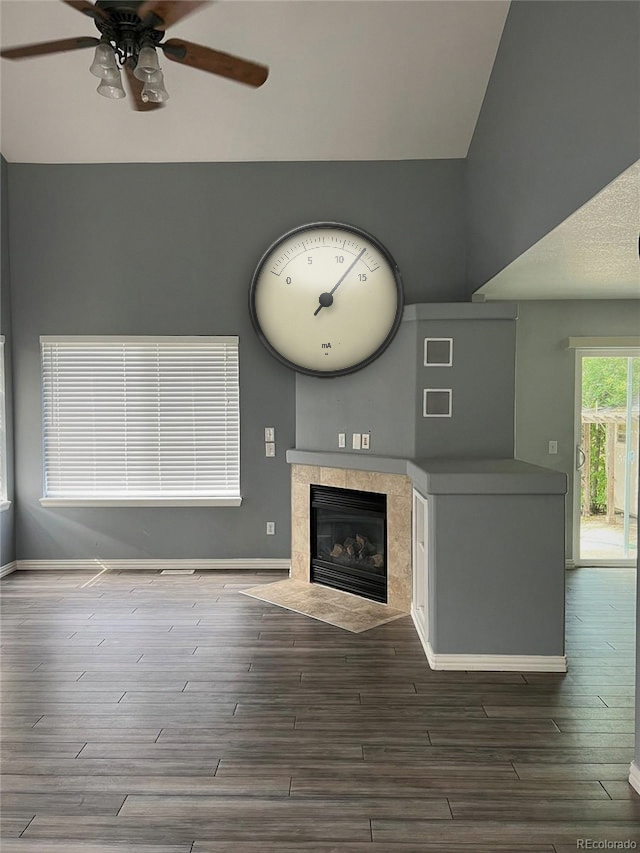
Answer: 12.5mA
